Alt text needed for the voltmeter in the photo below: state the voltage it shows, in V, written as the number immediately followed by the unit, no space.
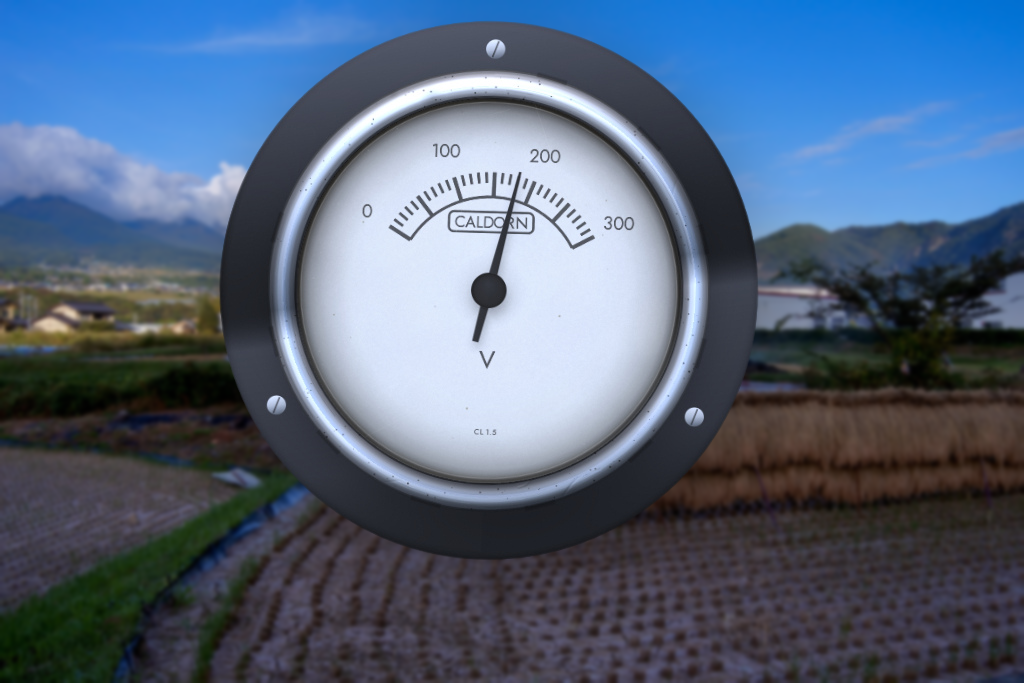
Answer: 180V
